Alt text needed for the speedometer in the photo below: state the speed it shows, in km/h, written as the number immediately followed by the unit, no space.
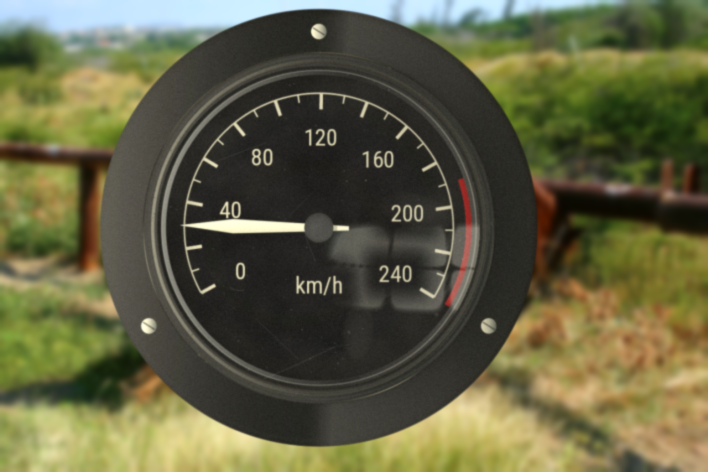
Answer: 30km/h
